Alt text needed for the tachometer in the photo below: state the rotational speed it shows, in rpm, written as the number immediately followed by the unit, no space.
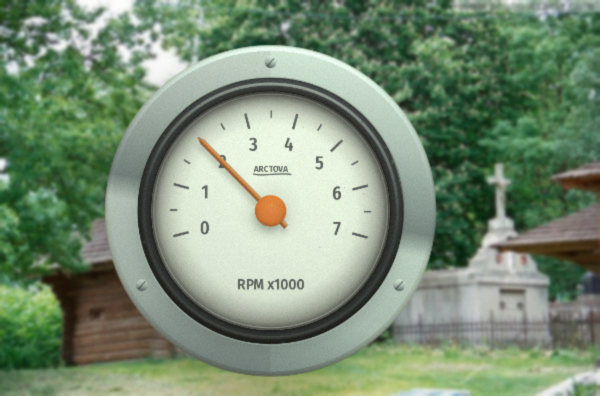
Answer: 2000rpm
